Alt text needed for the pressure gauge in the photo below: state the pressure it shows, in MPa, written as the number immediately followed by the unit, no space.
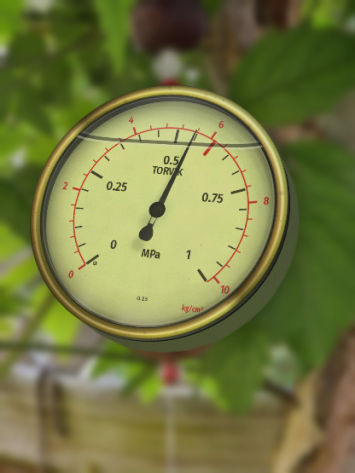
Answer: 0.55MPa
